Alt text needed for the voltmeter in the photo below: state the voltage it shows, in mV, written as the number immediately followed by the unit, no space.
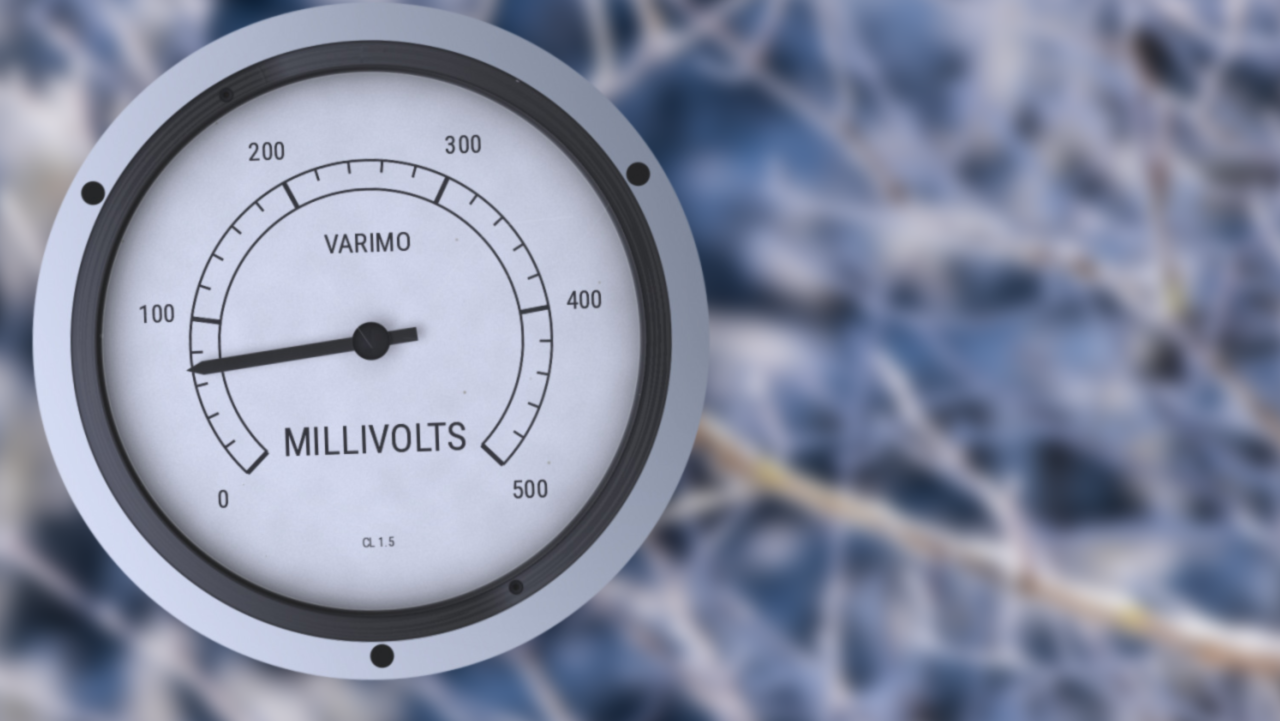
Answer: 70mV
